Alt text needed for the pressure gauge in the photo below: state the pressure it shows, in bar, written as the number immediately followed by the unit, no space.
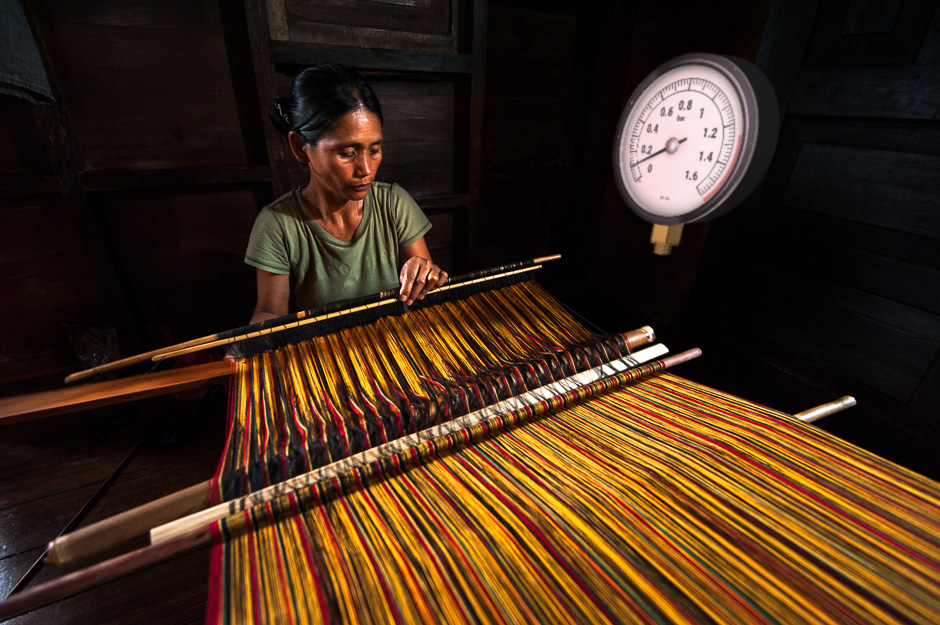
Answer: 0.1bar
